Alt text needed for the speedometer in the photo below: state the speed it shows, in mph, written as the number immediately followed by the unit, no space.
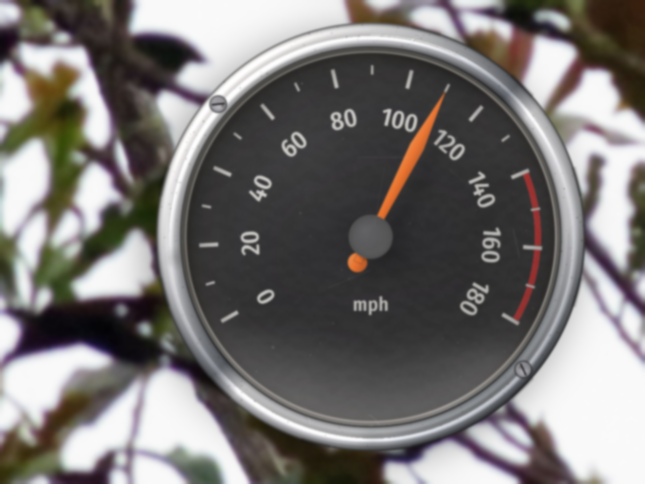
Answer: 110mph
